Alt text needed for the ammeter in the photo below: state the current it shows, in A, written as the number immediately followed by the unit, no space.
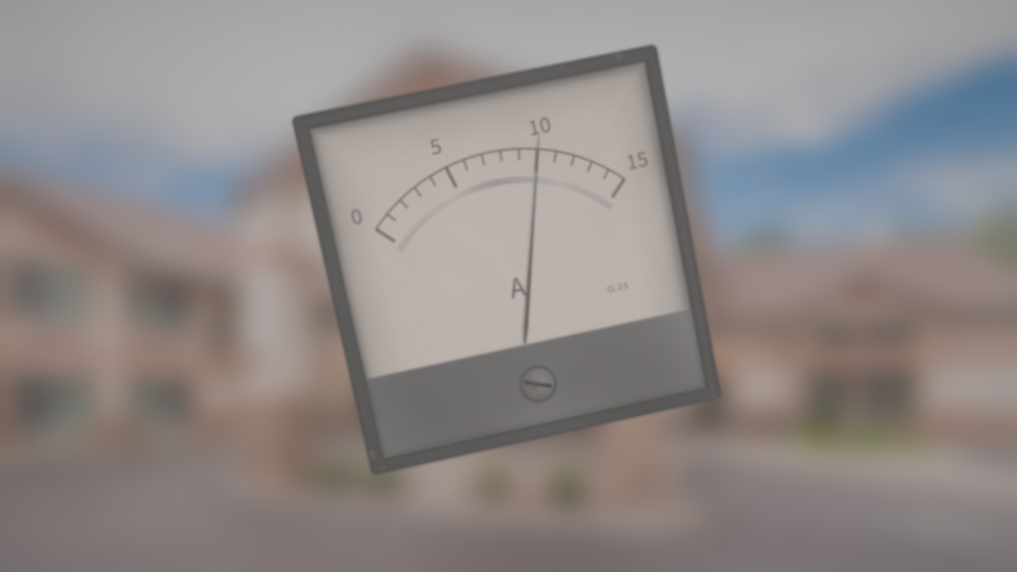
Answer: 10A
